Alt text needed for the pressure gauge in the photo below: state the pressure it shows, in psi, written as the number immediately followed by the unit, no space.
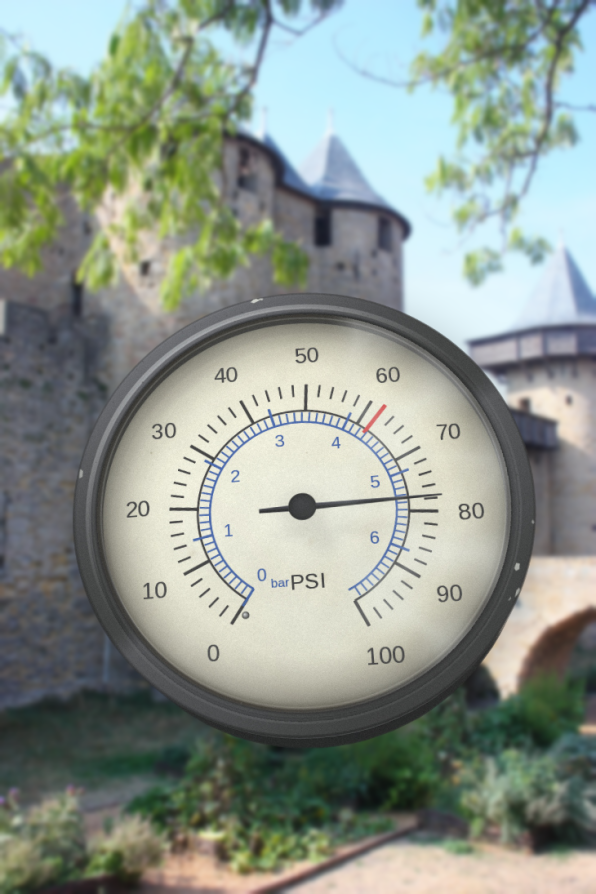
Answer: 78psi
